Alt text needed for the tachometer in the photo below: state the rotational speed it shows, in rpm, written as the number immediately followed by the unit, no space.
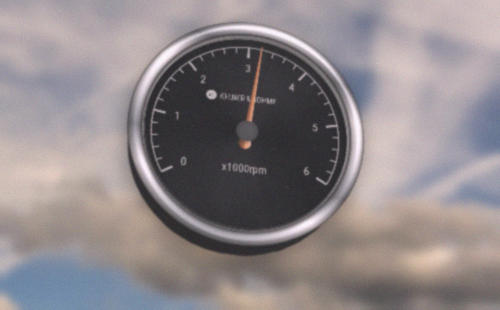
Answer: 3200rpm
